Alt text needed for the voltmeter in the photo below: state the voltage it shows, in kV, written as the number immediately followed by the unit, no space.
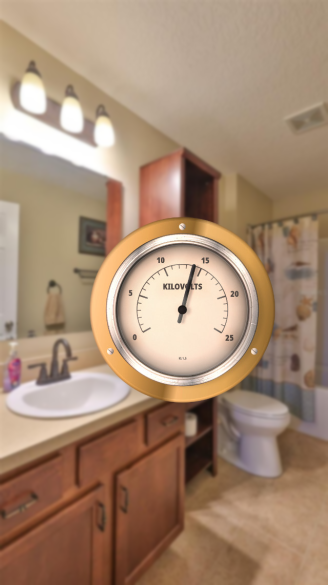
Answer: 14kV
